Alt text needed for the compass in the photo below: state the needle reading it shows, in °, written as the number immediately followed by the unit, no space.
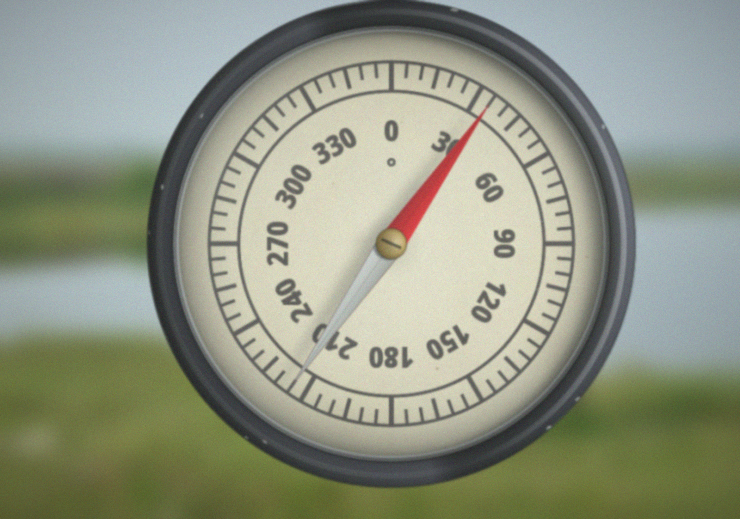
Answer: 35°
